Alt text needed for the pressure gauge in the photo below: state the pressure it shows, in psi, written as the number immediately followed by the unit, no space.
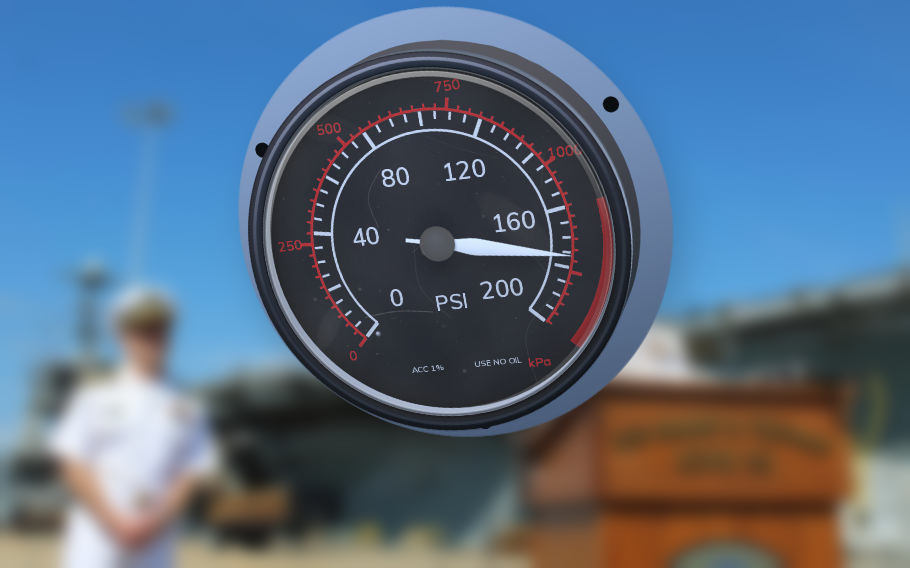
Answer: 175psi
